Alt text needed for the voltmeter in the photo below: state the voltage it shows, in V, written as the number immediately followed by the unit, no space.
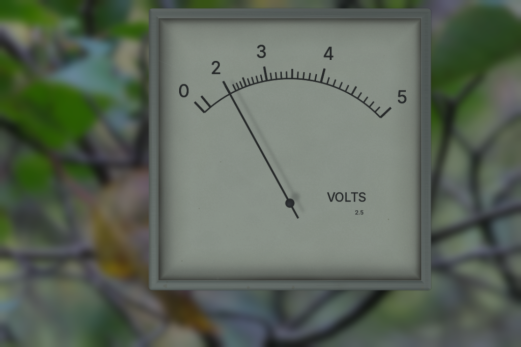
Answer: 2V
